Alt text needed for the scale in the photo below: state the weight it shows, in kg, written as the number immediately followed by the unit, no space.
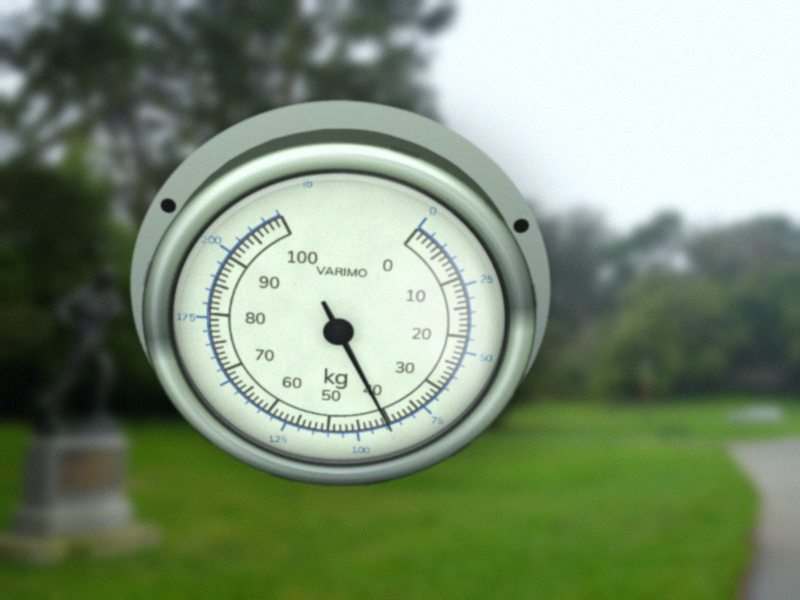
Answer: 40kg
